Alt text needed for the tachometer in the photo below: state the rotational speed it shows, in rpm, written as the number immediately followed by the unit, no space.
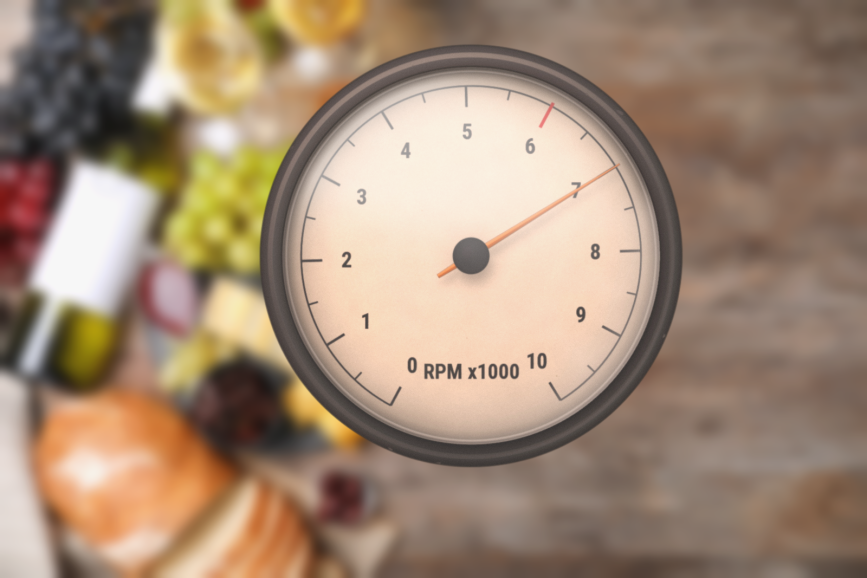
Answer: 7000rpm
